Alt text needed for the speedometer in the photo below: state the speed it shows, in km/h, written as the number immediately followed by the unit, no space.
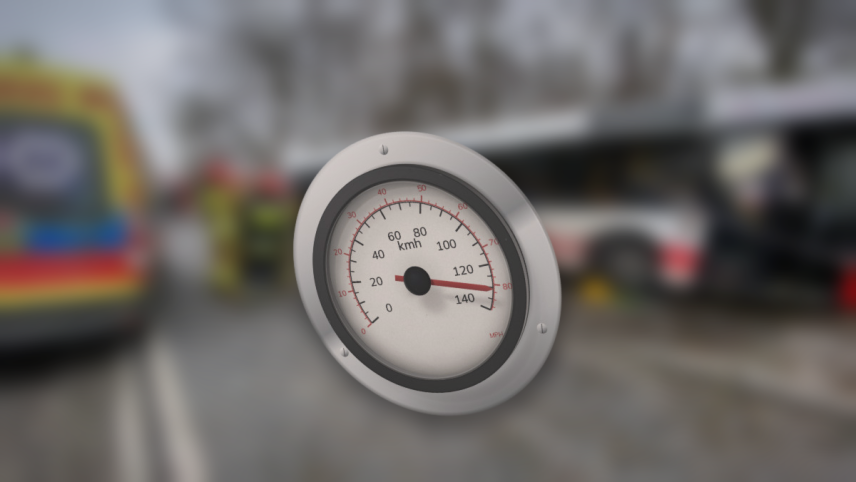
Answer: 130km/h
